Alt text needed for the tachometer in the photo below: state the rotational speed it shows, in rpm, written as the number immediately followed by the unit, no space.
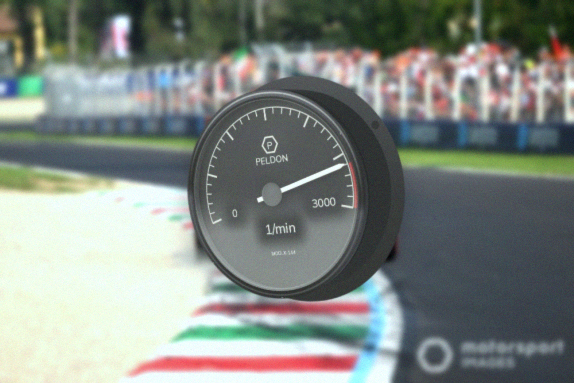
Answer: 2600rpm
